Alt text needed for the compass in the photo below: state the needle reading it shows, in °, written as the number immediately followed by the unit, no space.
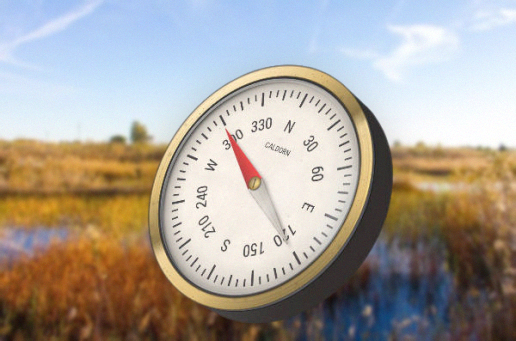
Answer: 300°
